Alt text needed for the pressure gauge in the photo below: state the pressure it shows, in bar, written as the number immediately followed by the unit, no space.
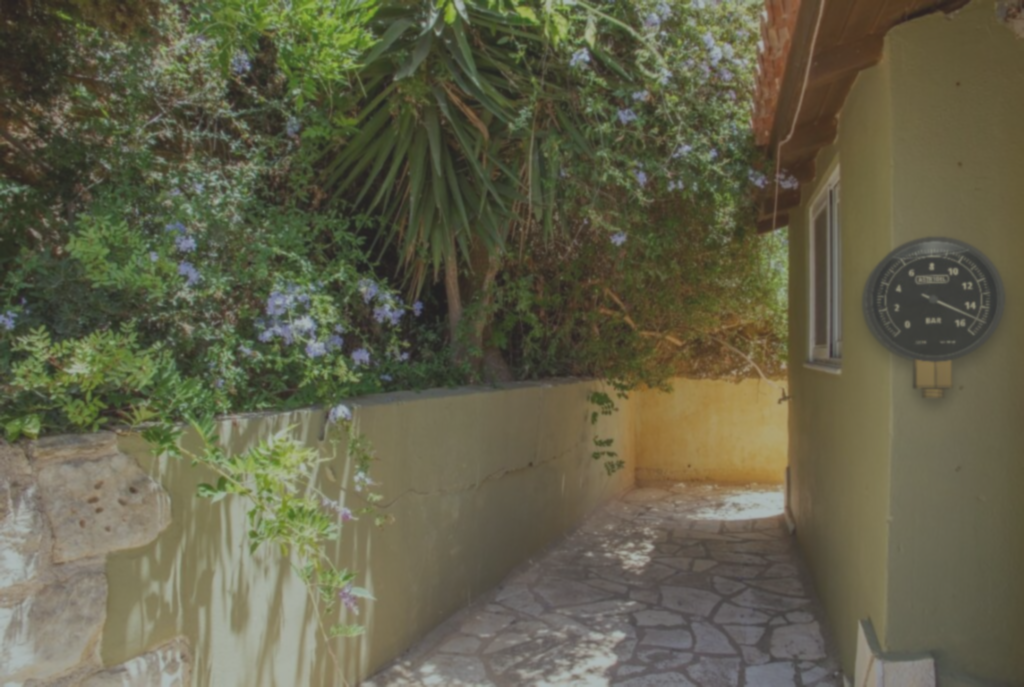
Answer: 15bar
